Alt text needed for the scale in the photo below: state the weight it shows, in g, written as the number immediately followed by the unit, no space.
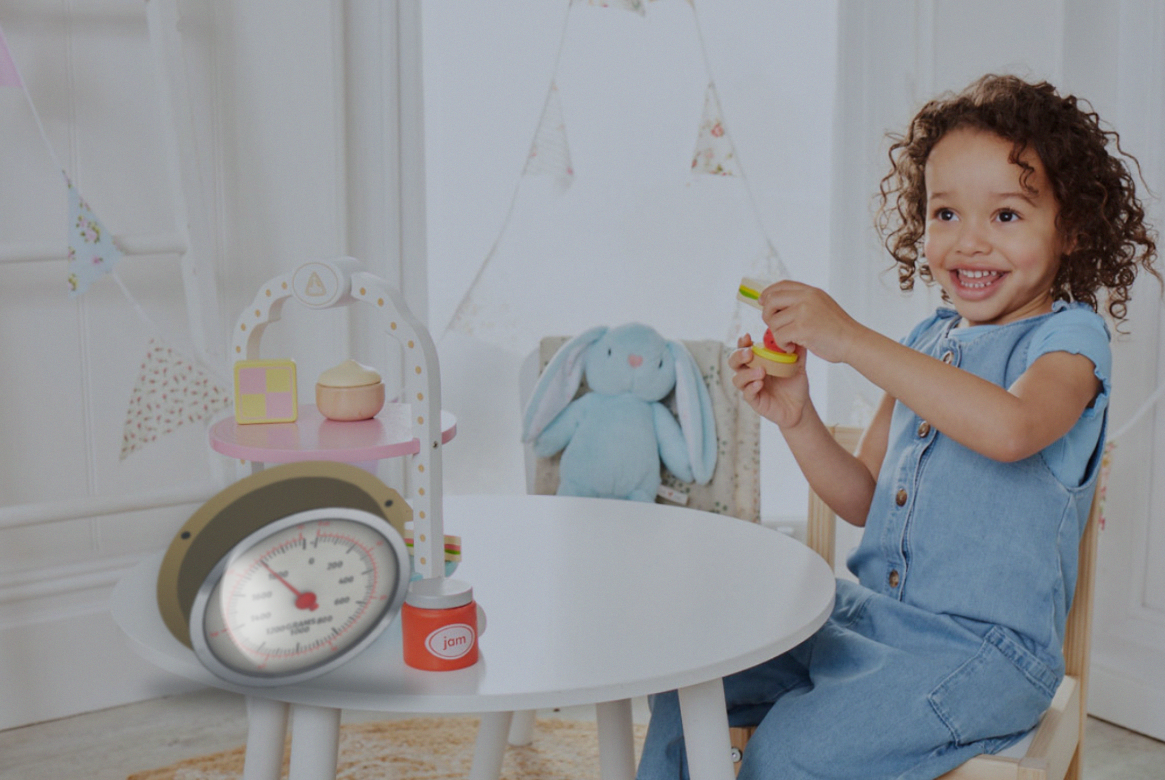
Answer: 1800g
